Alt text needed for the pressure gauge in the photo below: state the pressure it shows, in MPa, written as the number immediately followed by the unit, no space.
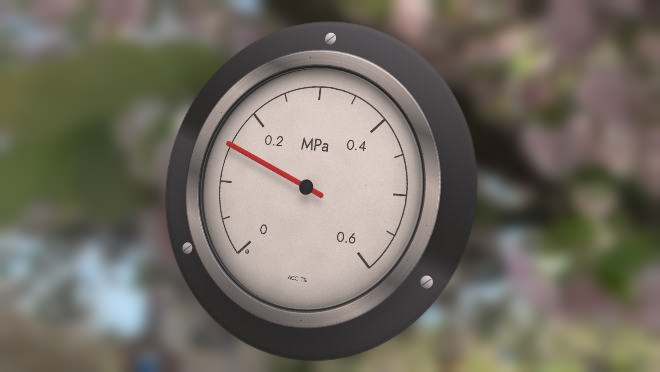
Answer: 0.15MPa
